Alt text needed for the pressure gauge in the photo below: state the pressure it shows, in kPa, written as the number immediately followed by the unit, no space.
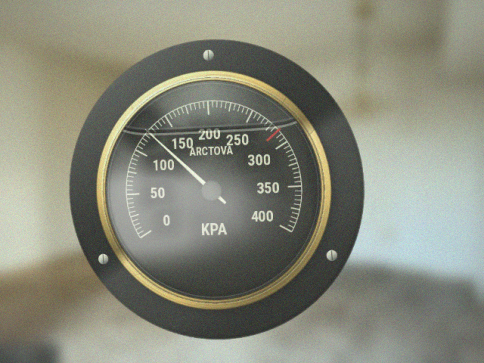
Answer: 125kPa
